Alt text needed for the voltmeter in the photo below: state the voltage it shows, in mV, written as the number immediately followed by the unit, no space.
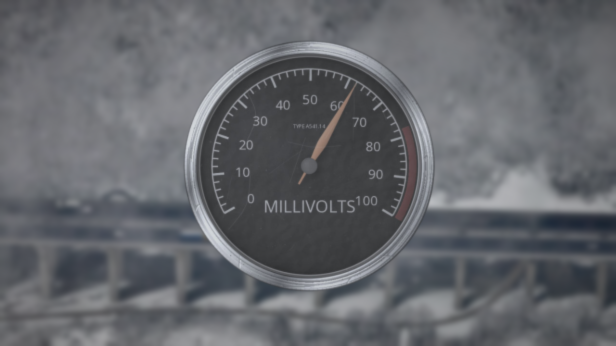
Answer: 62mV
